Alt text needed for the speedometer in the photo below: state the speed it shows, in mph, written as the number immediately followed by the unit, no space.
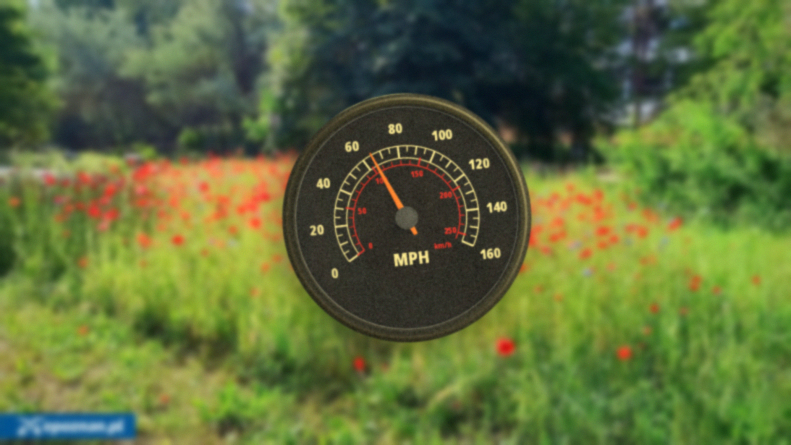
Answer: 65mph
